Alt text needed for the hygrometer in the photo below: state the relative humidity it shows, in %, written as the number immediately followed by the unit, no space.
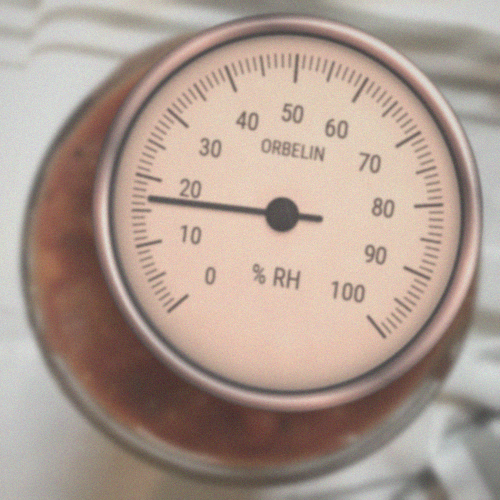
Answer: 17%
